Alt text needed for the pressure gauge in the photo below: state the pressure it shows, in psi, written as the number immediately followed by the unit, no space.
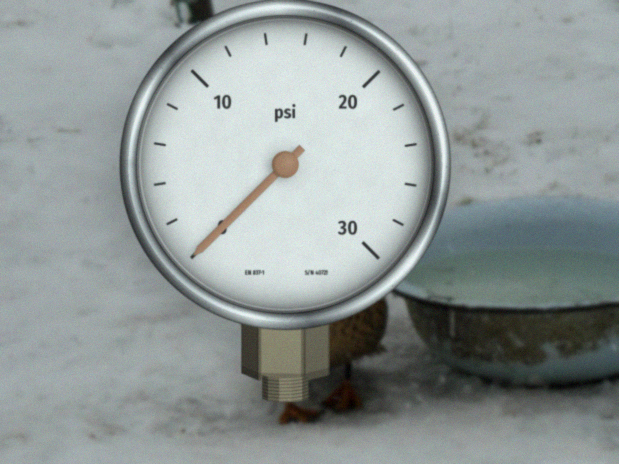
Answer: 0psi
